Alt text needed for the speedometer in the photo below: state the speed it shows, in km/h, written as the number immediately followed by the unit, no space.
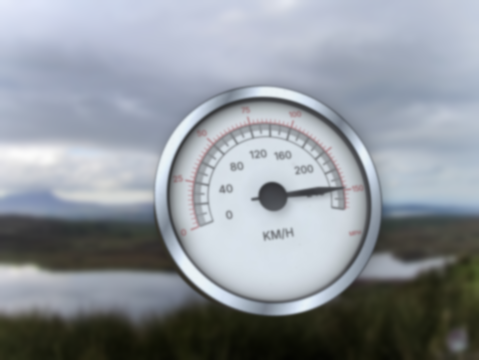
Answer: 240km/h
